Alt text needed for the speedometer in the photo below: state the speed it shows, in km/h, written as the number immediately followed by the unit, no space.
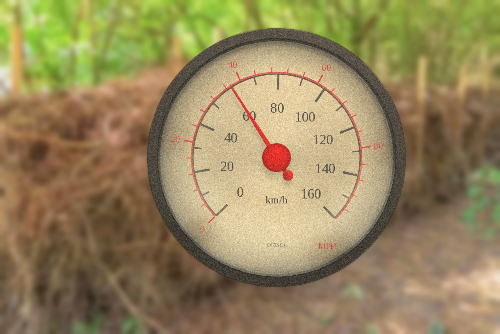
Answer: 60km/h
